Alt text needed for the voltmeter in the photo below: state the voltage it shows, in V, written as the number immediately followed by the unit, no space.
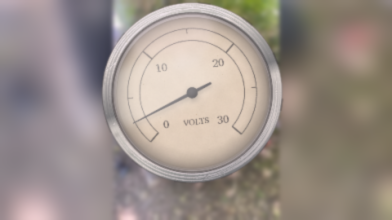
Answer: 2.5V
